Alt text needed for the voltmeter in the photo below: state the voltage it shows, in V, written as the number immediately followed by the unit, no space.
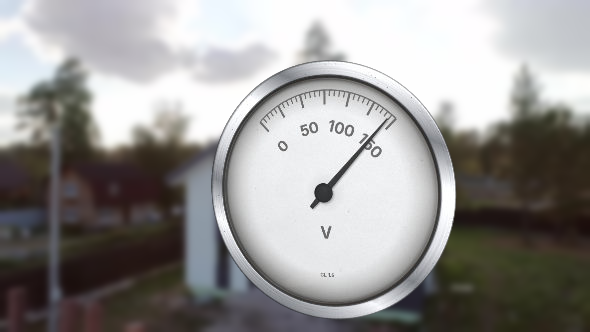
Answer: 145V
